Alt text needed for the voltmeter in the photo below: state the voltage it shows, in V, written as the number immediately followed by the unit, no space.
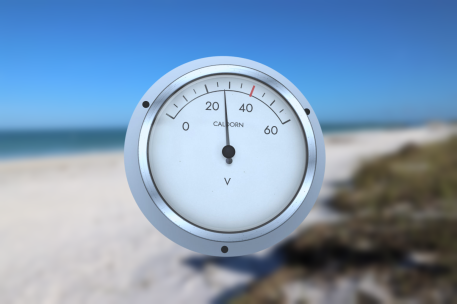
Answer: 27.5V
